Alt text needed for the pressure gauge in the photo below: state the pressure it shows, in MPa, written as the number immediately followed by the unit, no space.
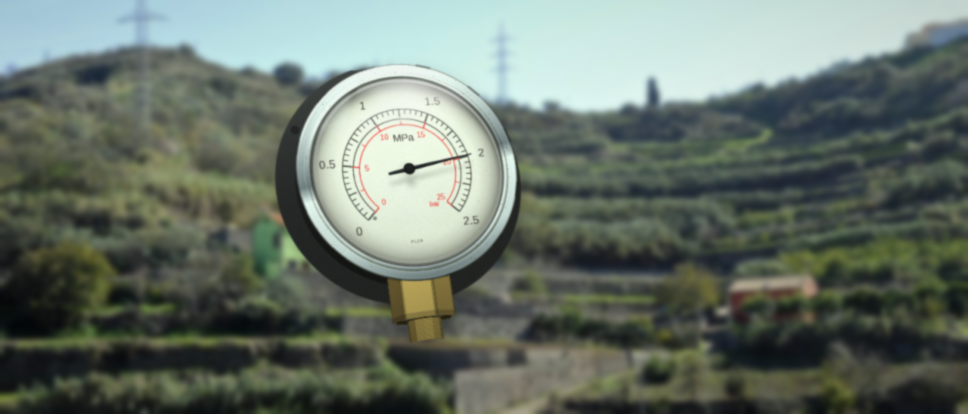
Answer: 2MPa
